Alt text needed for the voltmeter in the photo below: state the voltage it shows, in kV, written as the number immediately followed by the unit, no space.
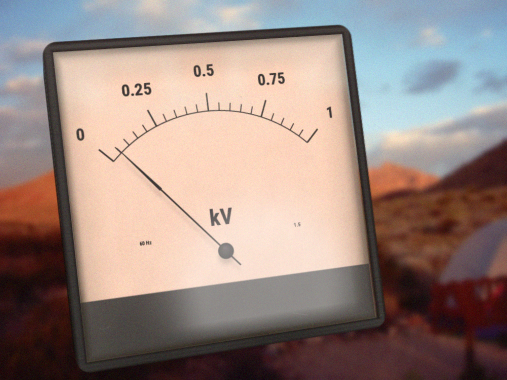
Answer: 0.05kV
